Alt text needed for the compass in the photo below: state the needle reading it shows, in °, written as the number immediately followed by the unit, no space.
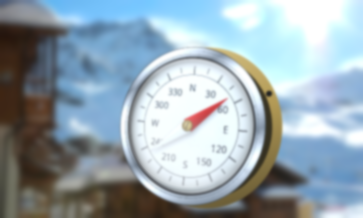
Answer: 52.5°
